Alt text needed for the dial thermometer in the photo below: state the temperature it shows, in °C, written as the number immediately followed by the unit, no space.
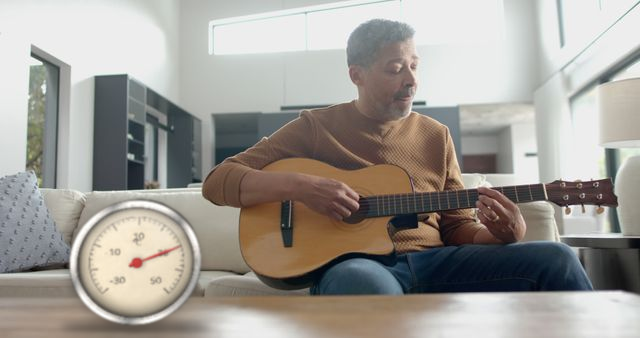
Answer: 30°C
